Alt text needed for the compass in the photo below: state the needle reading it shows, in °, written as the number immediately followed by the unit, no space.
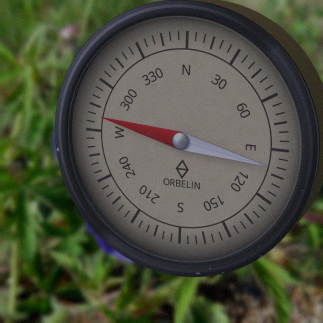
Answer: 280°
